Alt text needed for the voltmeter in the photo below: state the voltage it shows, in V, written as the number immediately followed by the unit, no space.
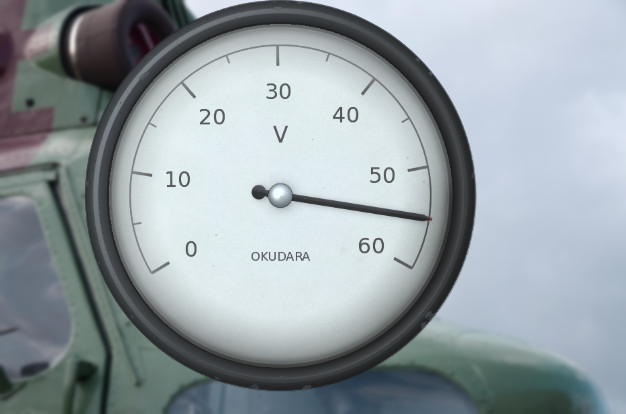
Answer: 55V
